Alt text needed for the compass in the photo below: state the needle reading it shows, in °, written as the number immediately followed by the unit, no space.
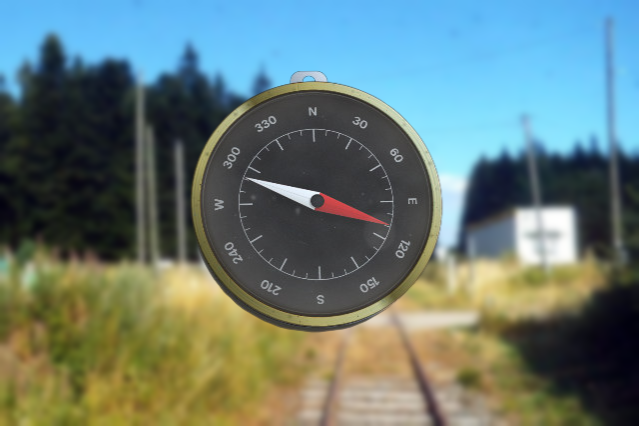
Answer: 110°
